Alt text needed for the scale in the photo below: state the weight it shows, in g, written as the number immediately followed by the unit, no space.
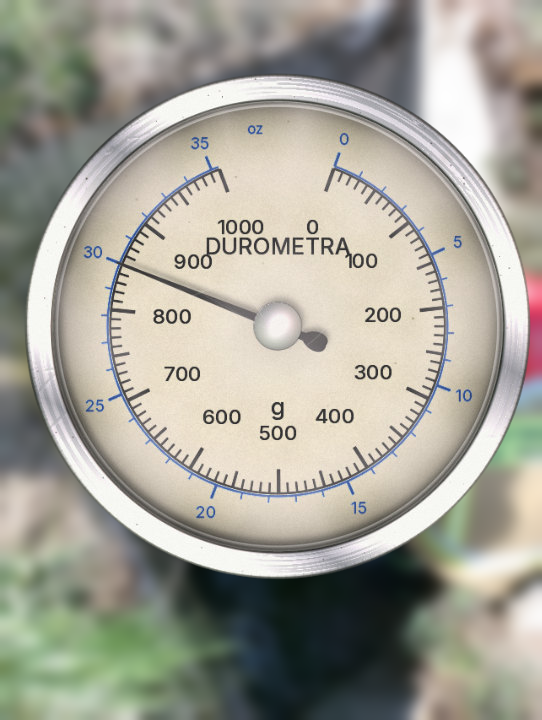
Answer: 850g
